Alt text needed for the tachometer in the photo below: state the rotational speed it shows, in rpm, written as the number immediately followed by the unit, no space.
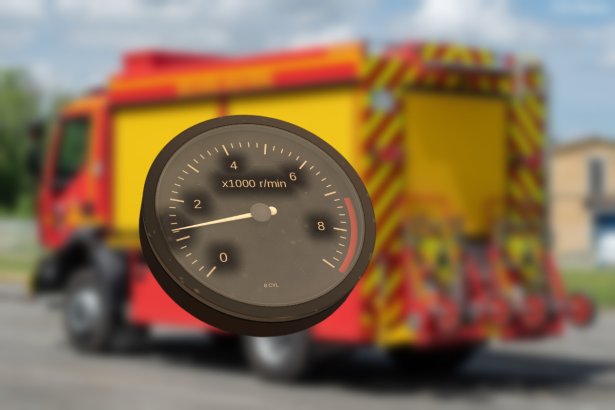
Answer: 1200rpm
